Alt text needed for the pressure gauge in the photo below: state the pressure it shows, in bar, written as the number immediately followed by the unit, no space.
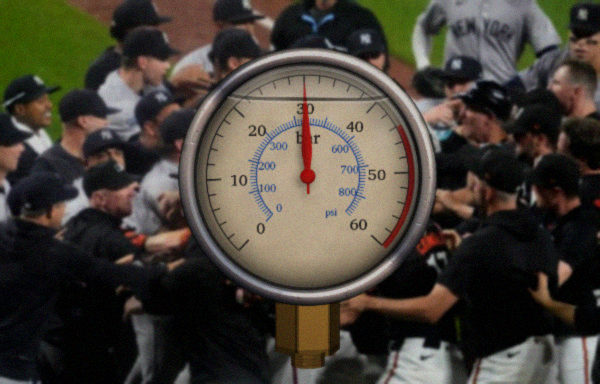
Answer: 30bar
